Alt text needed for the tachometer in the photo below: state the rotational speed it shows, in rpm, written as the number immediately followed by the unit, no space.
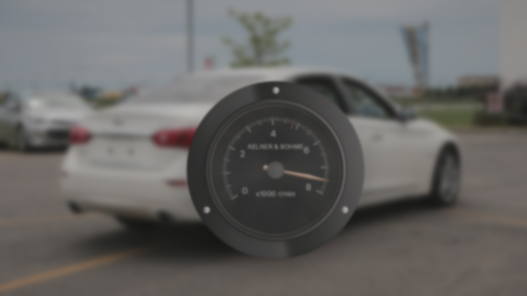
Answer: 7500rpm
